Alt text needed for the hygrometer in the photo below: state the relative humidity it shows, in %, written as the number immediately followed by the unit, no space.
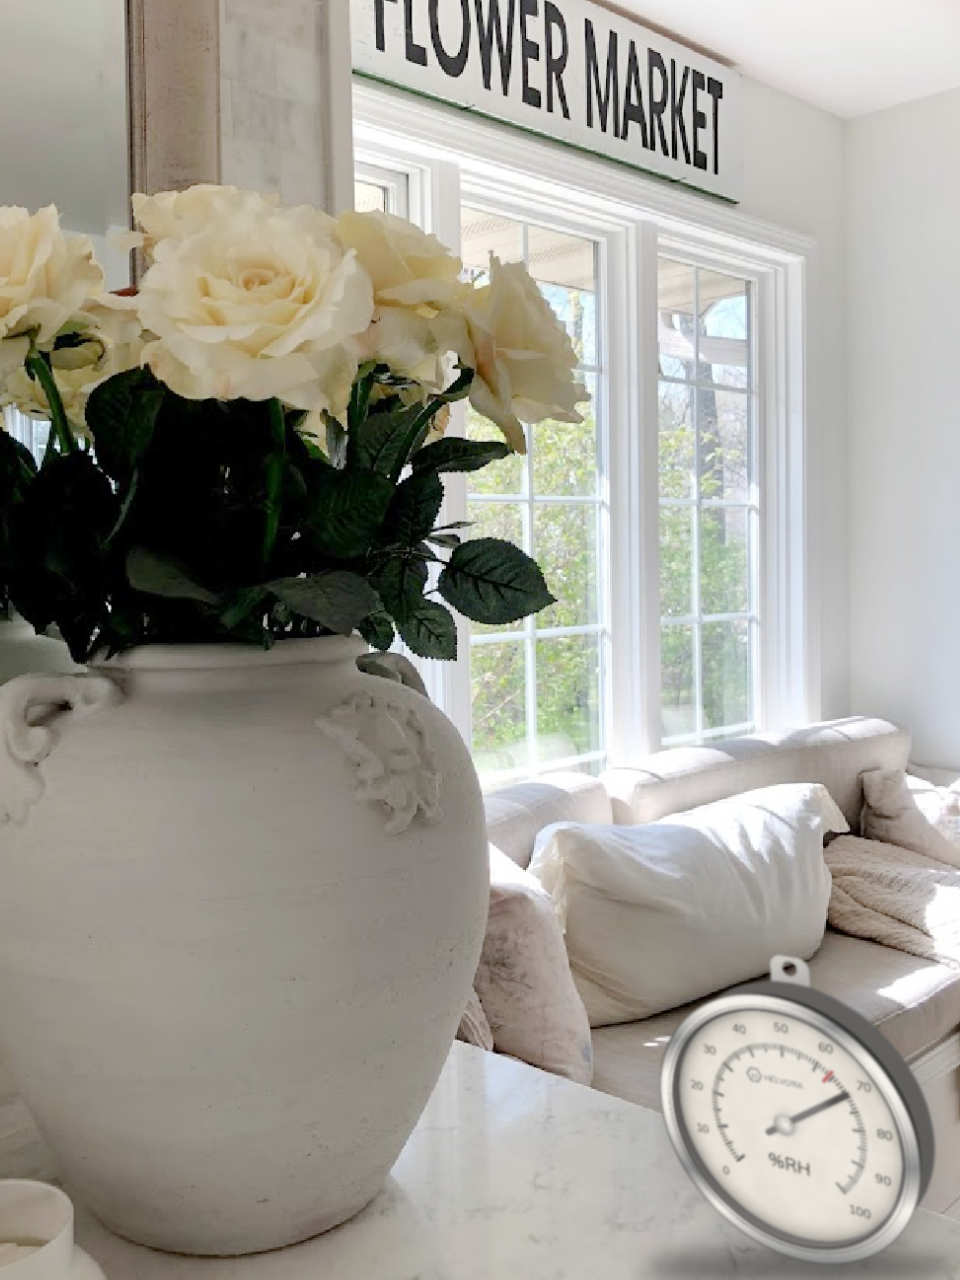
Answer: 70%
